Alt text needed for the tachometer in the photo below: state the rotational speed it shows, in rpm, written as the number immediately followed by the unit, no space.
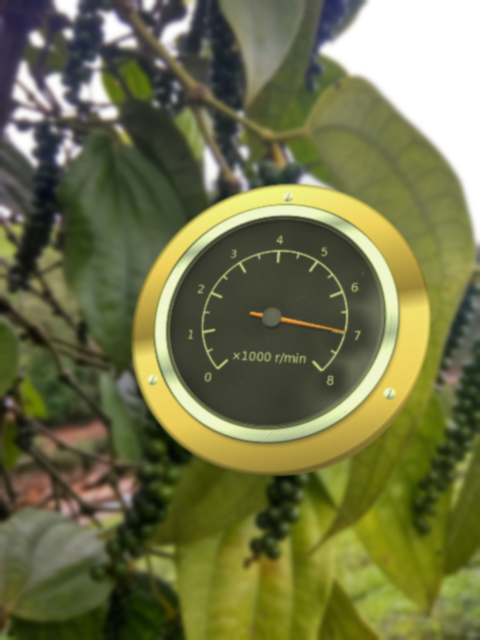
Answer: 7000rpm
